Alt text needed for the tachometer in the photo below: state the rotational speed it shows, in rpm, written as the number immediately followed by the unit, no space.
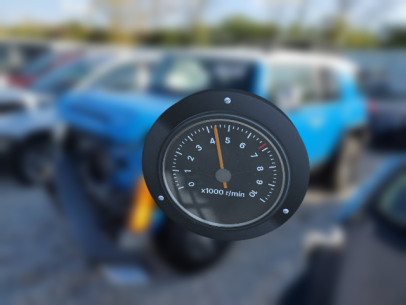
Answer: 4400rpm
